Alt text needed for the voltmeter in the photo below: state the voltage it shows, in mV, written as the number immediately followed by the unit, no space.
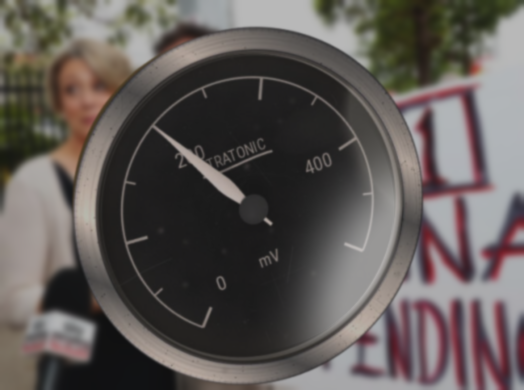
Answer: 200mV
